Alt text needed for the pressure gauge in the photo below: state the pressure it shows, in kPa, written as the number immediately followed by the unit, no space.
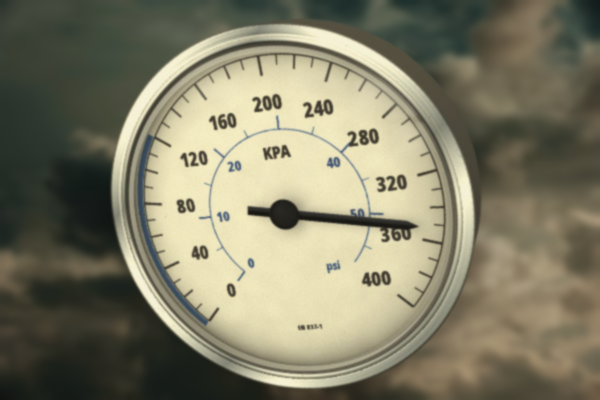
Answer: 350kPa
